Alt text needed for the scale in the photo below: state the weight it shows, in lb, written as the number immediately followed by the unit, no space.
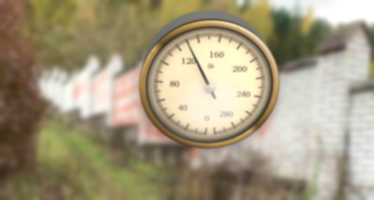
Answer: 130lb
